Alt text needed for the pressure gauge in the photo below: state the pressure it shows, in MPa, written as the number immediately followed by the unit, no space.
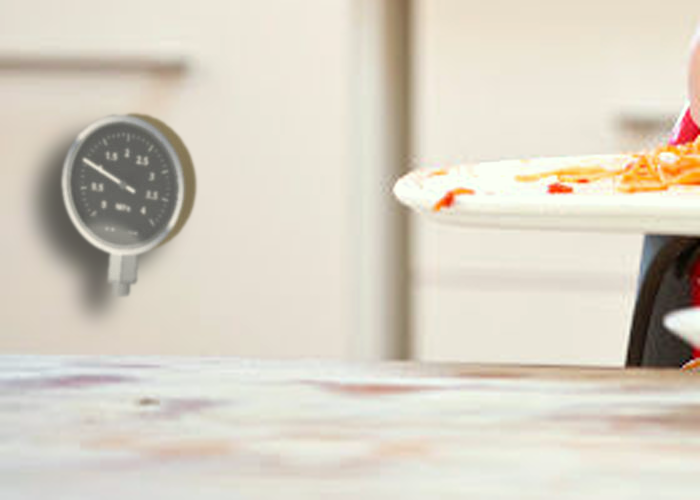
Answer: 1MPa
